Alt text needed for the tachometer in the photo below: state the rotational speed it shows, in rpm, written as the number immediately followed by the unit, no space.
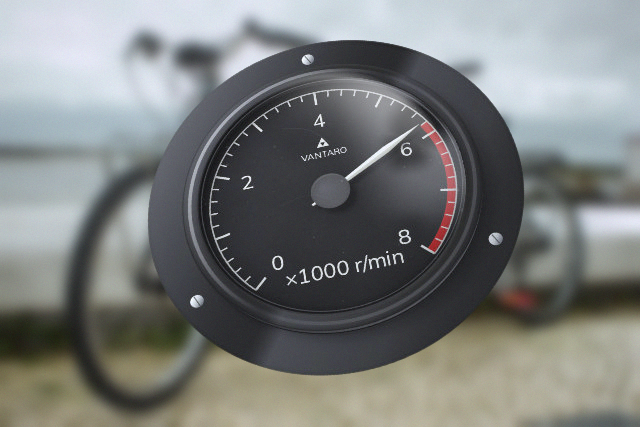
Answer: 5800rpm
